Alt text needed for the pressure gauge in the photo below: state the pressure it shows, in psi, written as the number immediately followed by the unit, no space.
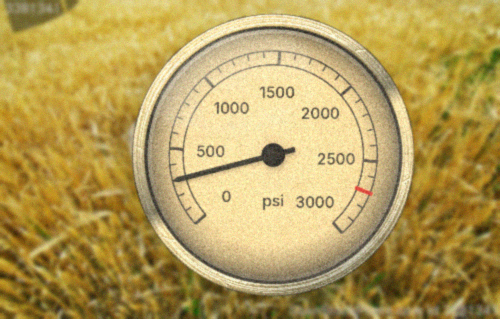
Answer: 300psi
